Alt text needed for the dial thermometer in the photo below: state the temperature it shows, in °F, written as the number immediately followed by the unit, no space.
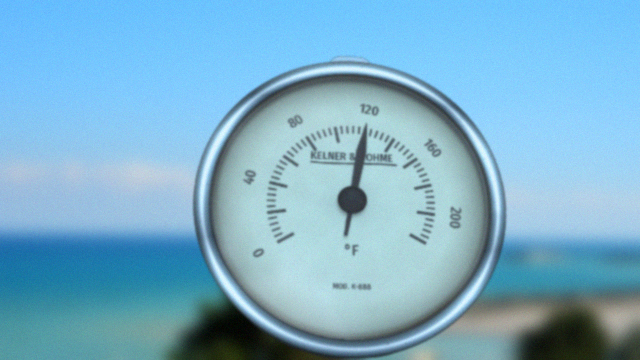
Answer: 120°F
